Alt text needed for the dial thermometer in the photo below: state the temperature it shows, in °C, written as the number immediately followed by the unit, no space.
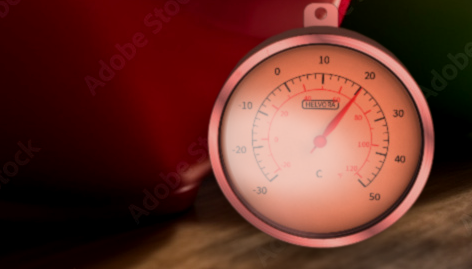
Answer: 20°C
